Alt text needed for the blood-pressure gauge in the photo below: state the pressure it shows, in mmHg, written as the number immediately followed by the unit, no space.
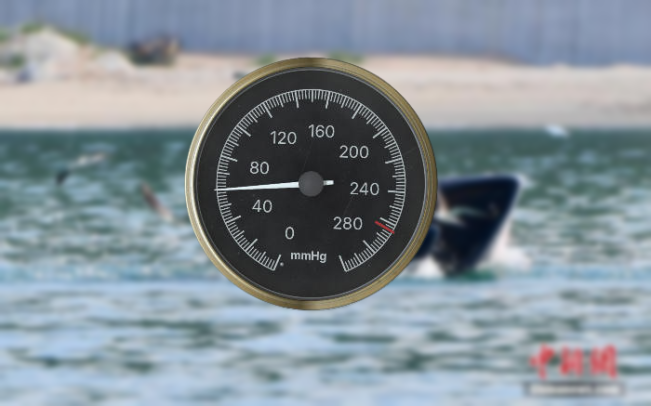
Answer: 60mmHg
